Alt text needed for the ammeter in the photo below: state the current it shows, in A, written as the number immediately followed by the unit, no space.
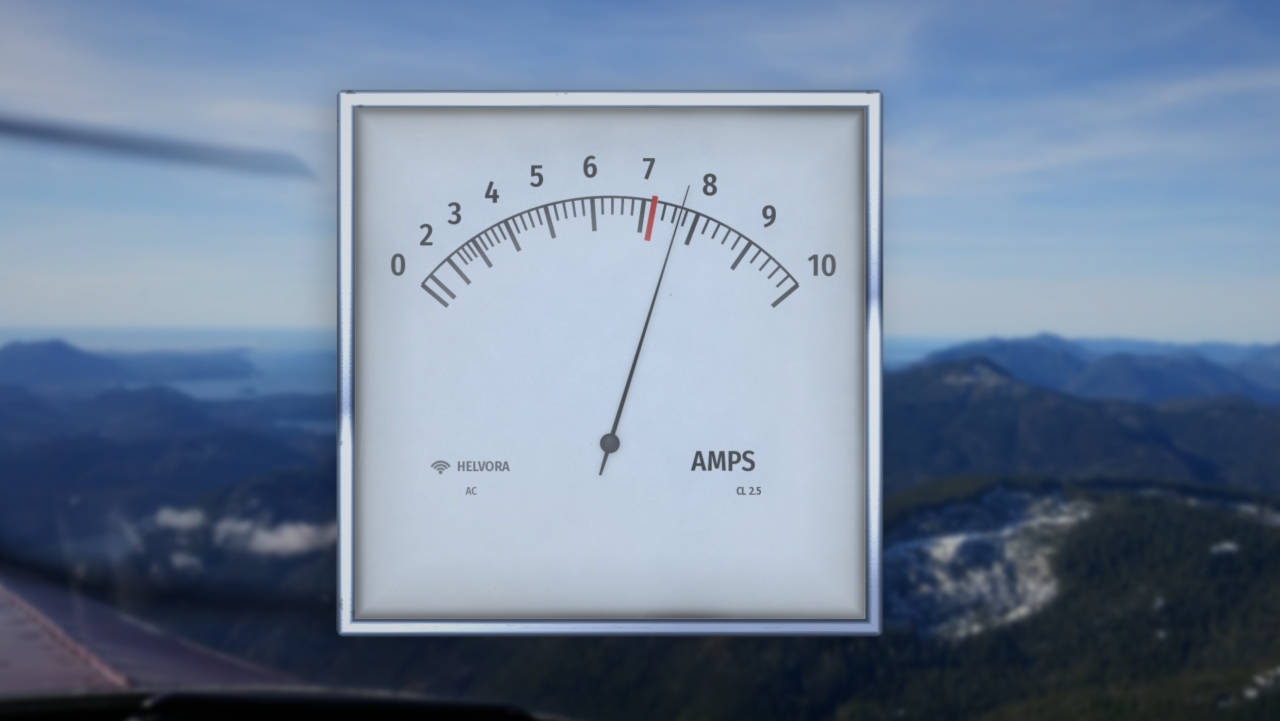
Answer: 7.7A
